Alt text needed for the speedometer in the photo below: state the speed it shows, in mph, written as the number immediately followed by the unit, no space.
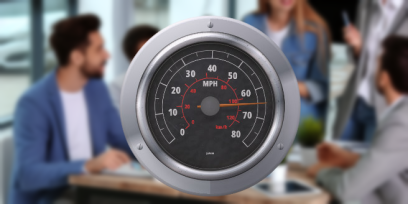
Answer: 65mph
